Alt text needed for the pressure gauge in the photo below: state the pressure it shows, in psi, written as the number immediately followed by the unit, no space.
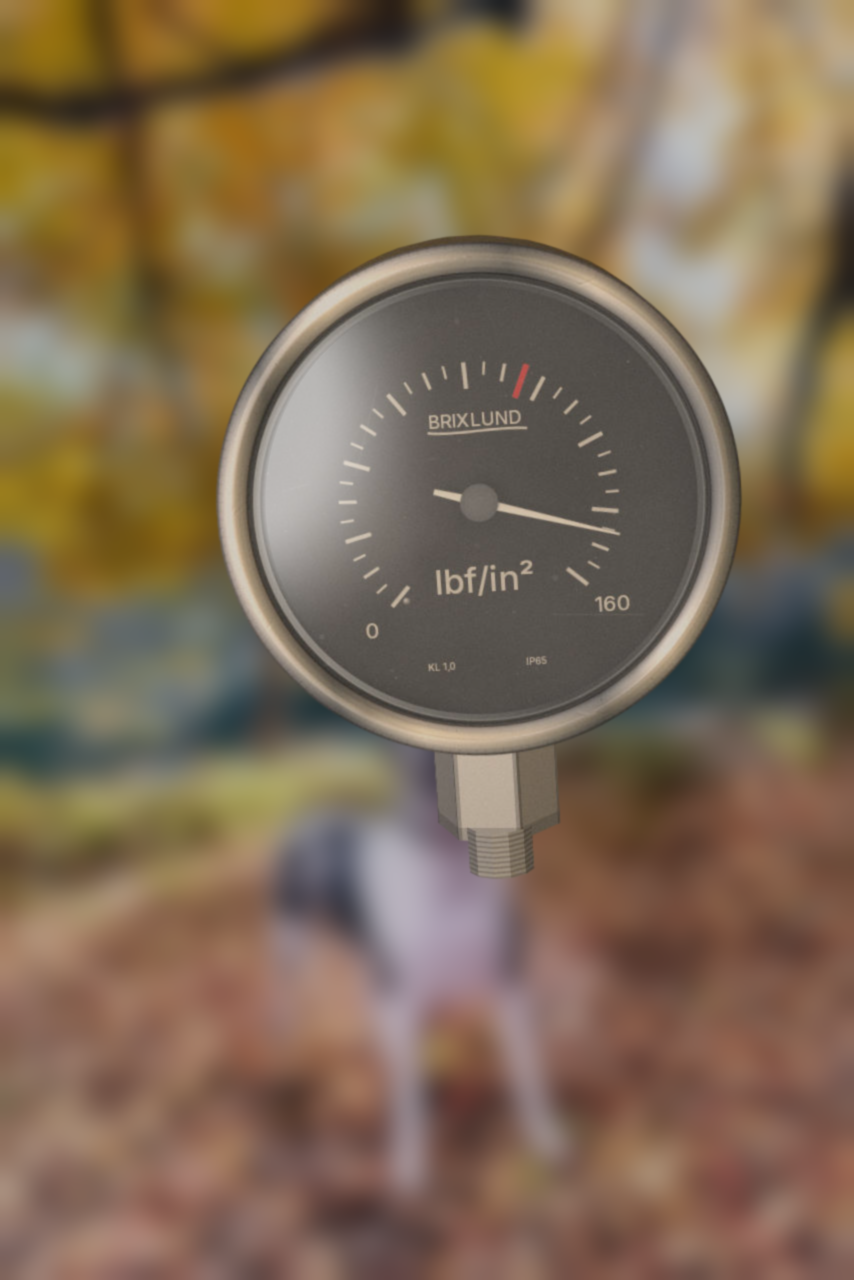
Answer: 145psi
